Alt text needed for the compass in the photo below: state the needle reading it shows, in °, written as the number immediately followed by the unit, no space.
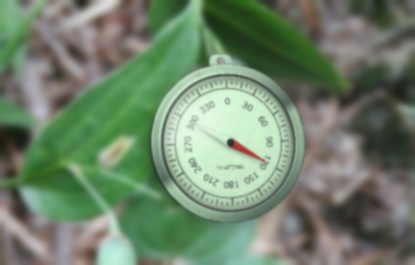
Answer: 120°
